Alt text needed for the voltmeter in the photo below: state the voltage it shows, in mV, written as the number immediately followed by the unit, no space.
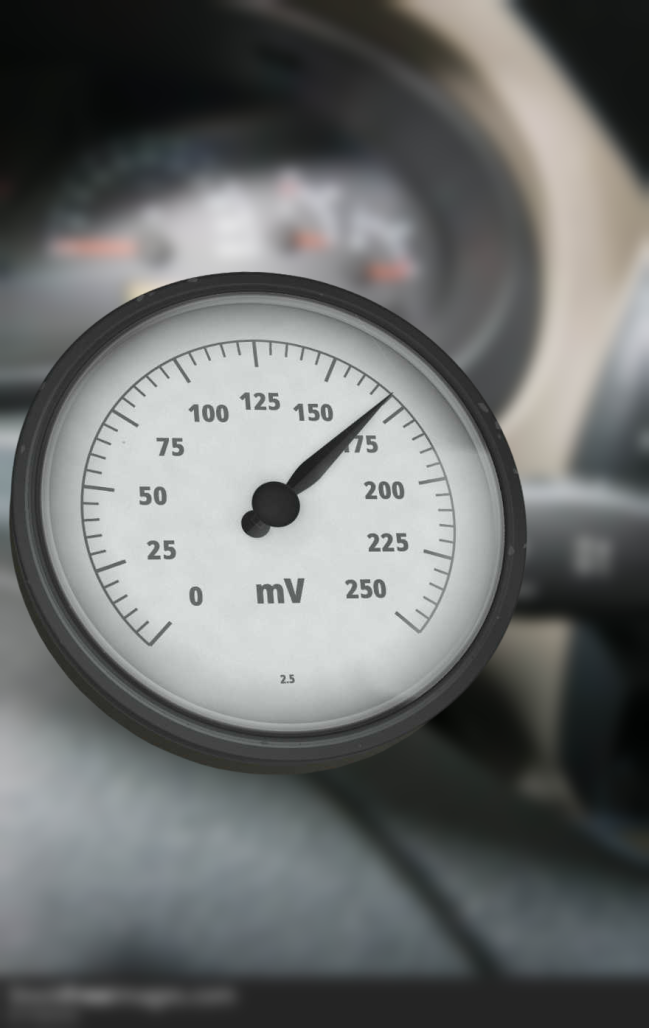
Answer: 170mV
